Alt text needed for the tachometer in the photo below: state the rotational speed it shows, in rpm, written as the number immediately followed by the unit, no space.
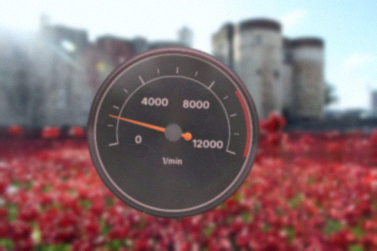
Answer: 1500rpm
